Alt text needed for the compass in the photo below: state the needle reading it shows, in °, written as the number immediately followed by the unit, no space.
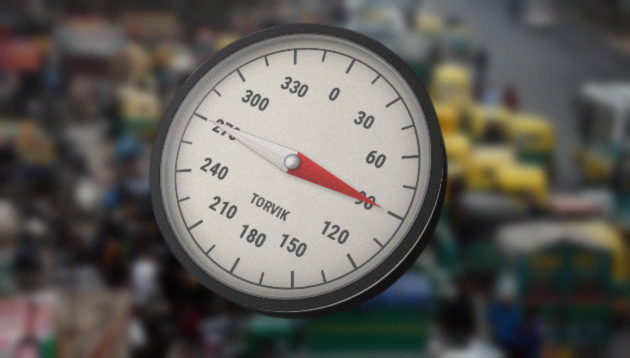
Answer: 90°
